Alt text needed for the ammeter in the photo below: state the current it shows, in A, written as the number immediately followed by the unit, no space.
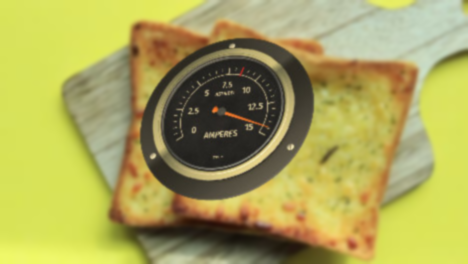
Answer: 14.5A
